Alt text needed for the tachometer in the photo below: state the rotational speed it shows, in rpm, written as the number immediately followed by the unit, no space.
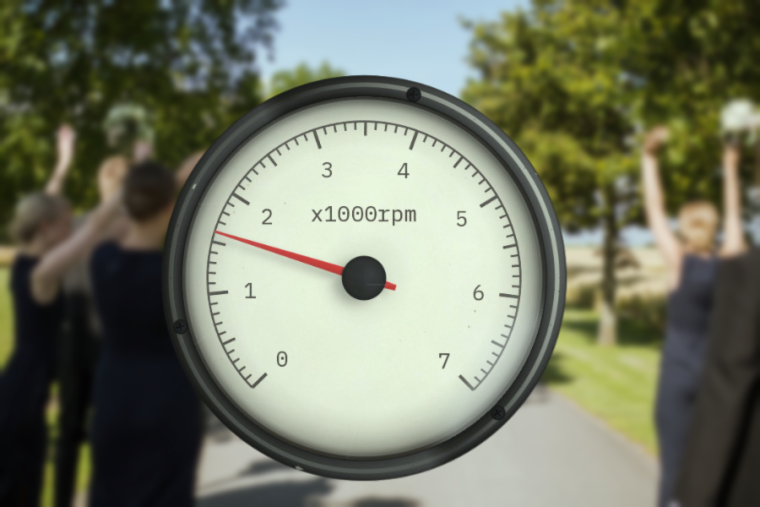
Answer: 1600rpm
